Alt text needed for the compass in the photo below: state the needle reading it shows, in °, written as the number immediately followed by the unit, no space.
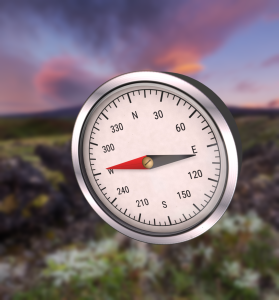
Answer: 275°
